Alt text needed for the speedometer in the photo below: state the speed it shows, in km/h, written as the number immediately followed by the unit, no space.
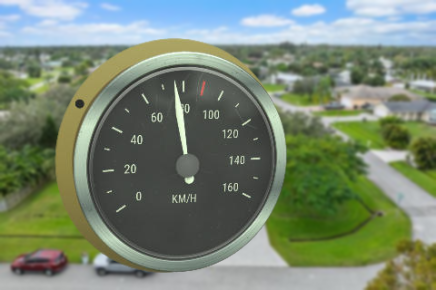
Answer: 75km/h
